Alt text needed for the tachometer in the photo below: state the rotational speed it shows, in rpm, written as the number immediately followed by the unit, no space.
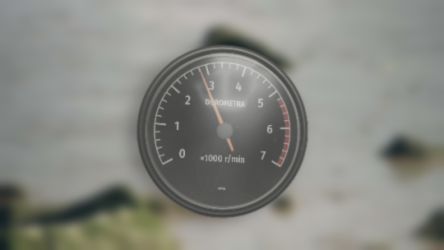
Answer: 2800rpm
